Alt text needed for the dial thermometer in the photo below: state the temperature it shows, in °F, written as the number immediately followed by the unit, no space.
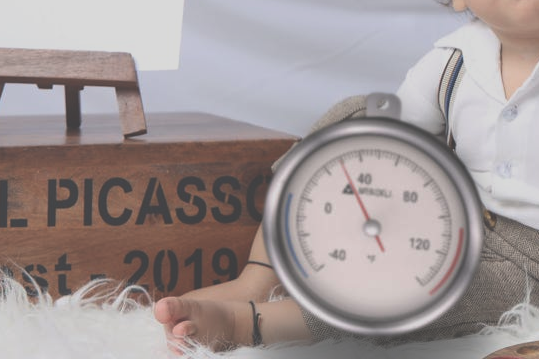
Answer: 30°F
